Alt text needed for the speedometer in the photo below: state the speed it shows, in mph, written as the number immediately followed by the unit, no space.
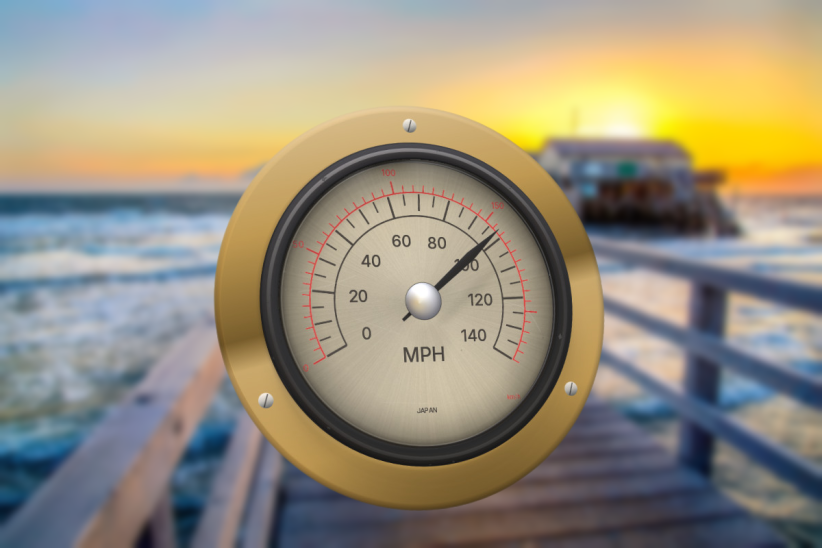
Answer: 97.5mph
